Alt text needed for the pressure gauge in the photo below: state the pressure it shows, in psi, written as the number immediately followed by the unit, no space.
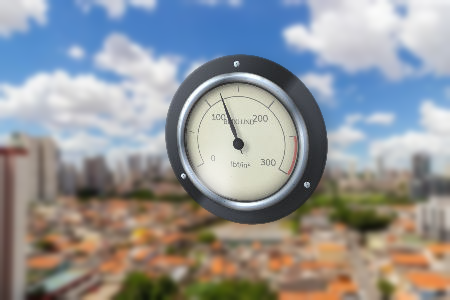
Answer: 125psi
